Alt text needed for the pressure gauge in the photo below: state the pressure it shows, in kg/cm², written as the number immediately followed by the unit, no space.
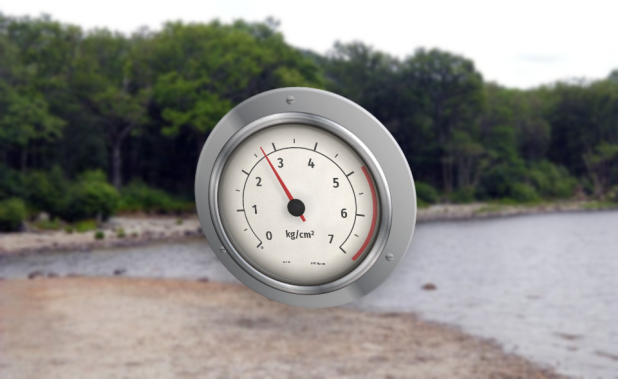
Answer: 2.75kg/cm²
